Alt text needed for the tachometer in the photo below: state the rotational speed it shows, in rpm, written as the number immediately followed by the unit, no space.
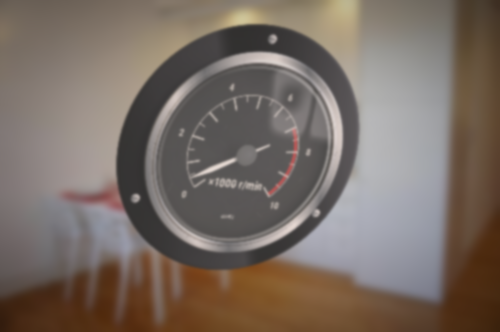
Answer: 500rpm
